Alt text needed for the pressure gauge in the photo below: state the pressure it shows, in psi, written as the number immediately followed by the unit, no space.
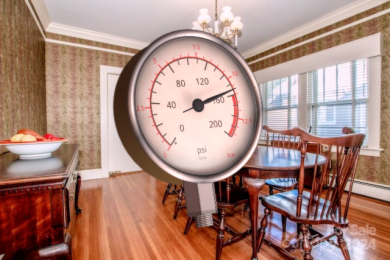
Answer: 155psi
